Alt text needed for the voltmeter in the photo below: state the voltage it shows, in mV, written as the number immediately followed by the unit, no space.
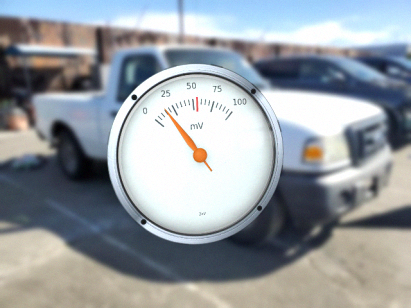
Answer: 15mV
